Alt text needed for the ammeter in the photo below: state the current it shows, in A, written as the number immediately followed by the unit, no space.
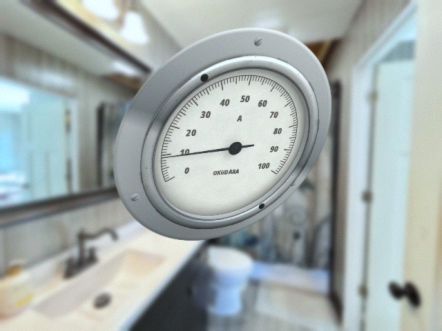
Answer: 10A
